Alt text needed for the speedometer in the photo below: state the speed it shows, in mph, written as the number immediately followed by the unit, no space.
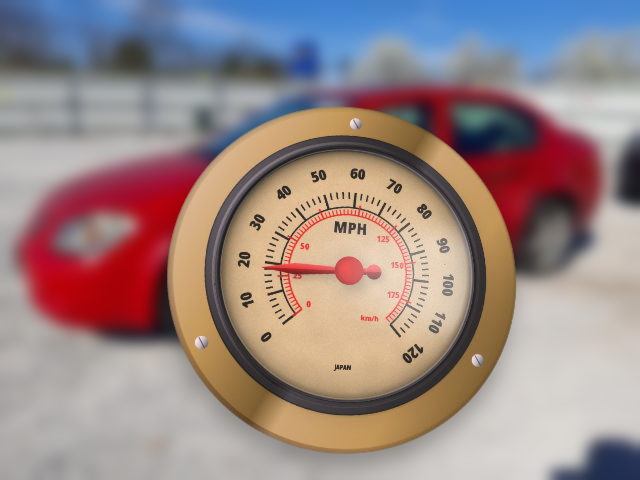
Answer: 18mph
